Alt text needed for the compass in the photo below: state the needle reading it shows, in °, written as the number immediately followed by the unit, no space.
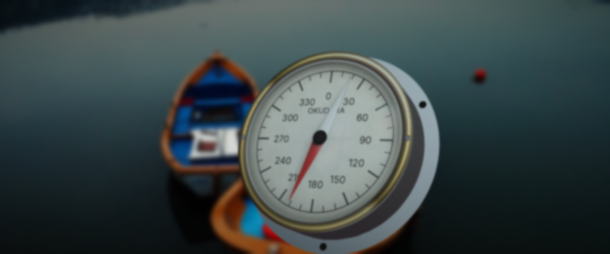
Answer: 200°
